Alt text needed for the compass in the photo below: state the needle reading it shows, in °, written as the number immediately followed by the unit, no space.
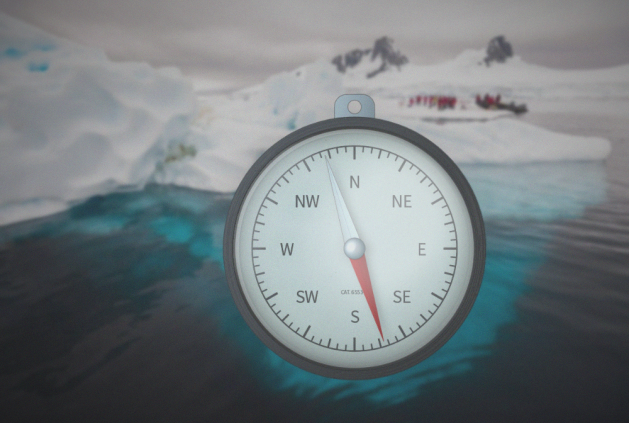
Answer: 162.5°
